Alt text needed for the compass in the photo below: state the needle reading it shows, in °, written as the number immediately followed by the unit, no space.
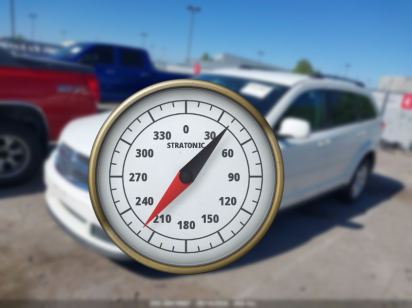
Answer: 220°
